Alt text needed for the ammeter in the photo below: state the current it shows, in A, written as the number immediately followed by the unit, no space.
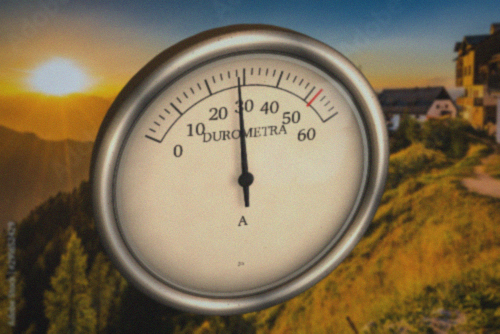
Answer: 28A
